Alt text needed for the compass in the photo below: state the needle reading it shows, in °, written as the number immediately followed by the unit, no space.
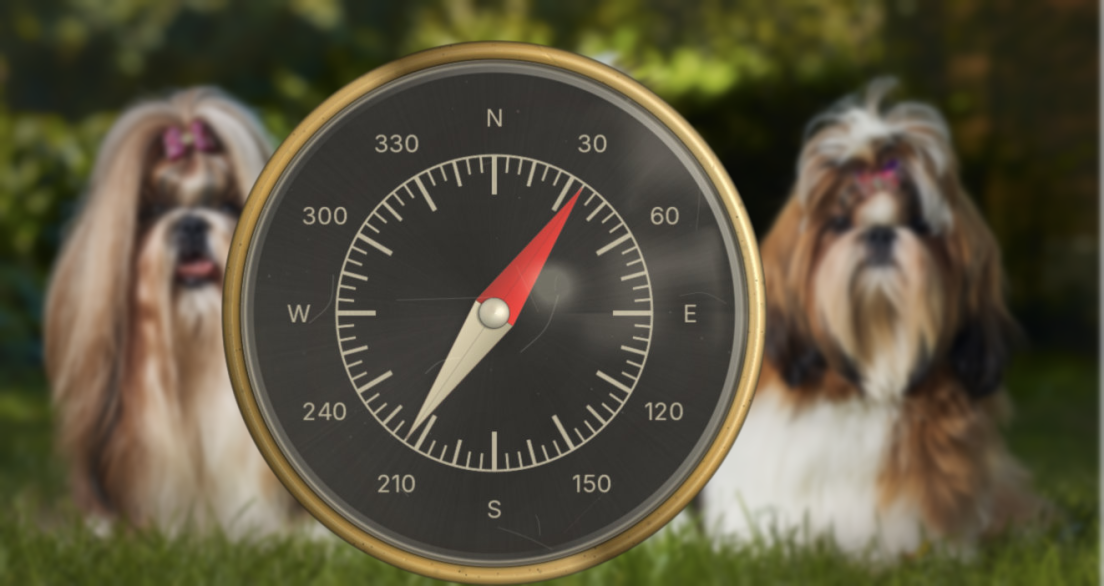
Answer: 35°
